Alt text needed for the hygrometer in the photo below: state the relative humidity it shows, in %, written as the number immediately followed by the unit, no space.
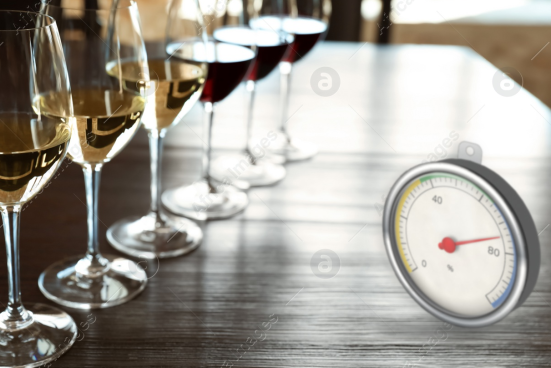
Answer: 74%
